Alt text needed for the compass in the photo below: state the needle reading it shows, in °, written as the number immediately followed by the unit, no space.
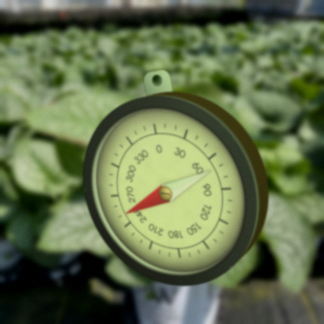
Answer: 250°
